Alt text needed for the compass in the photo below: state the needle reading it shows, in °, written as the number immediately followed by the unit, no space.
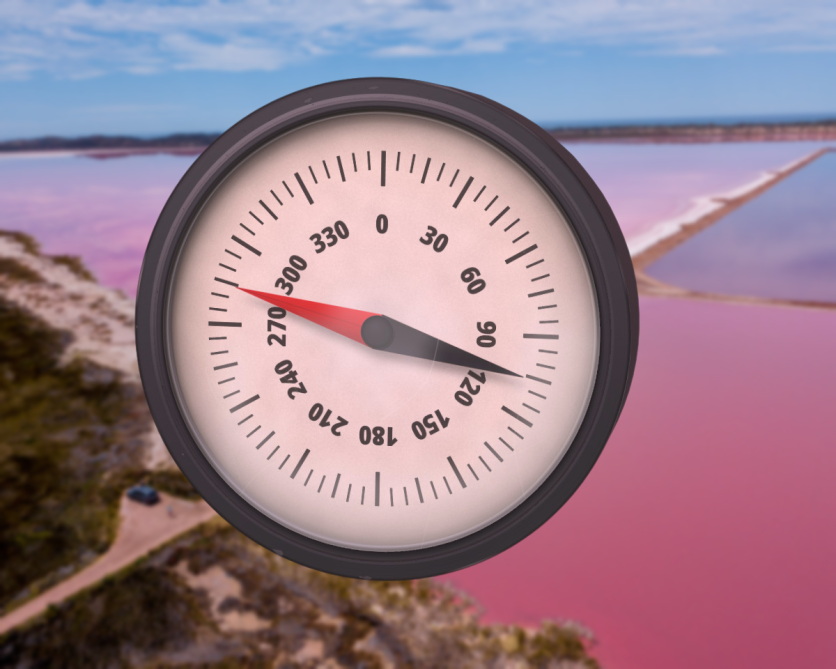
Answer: 285°
